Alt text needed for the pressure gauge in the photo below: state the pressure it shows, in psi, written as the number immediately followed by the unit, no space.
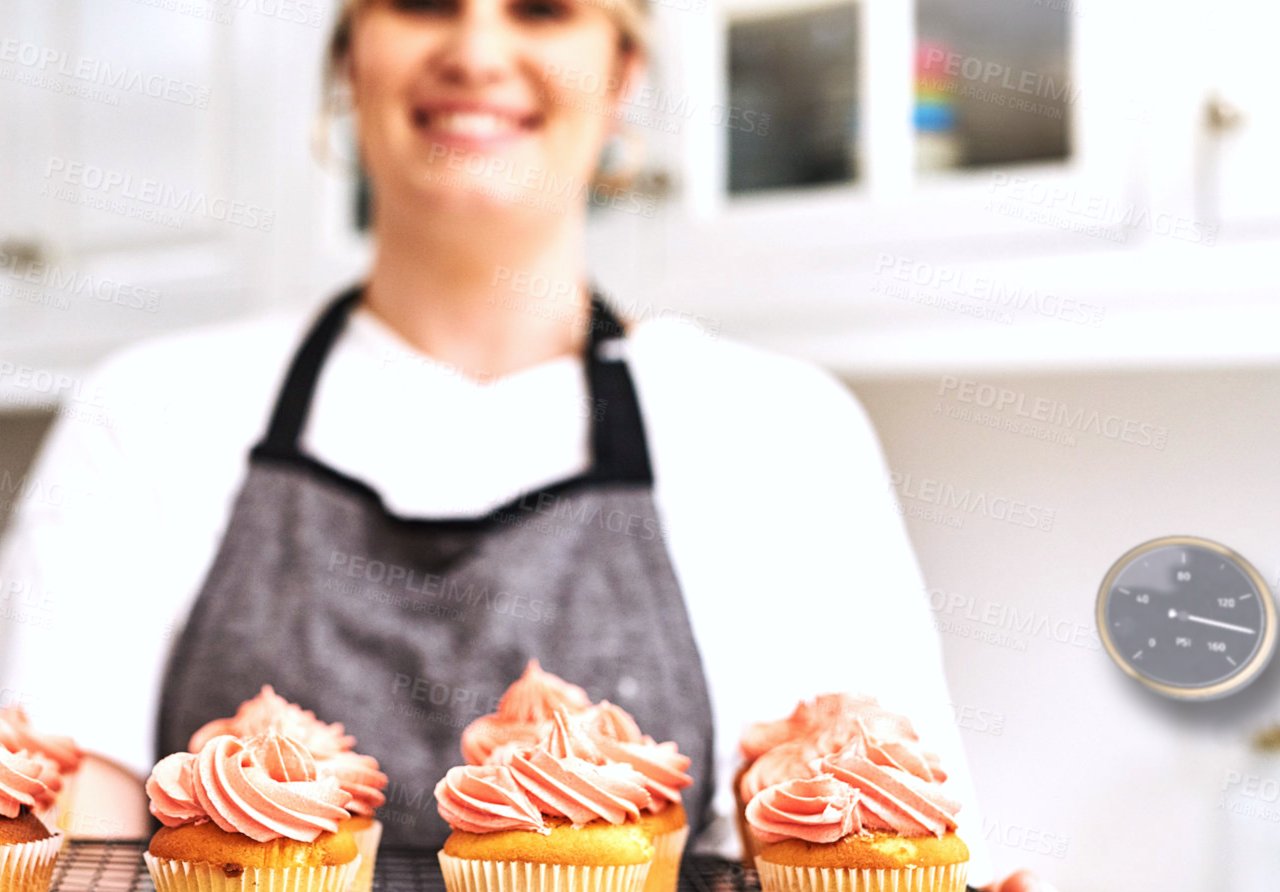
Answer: 140psi
